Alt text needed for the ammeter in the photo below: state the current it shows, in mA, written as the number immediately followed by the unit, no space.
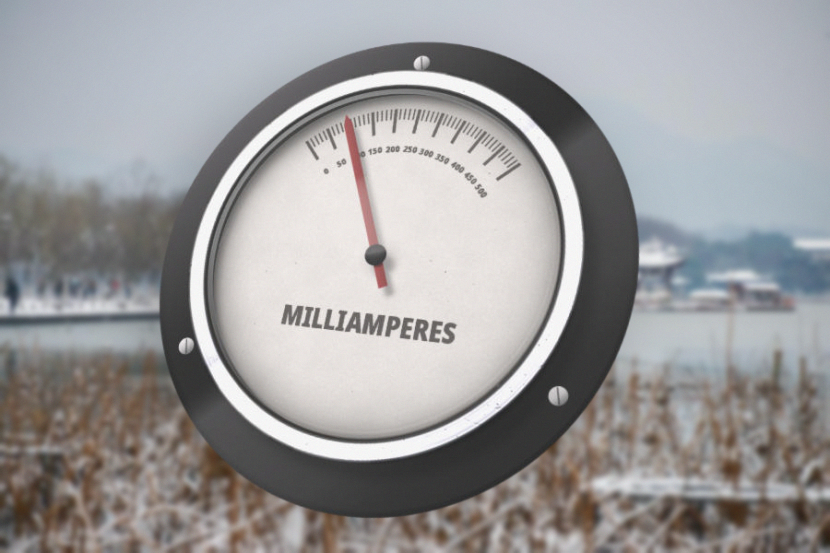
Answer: 100mA
